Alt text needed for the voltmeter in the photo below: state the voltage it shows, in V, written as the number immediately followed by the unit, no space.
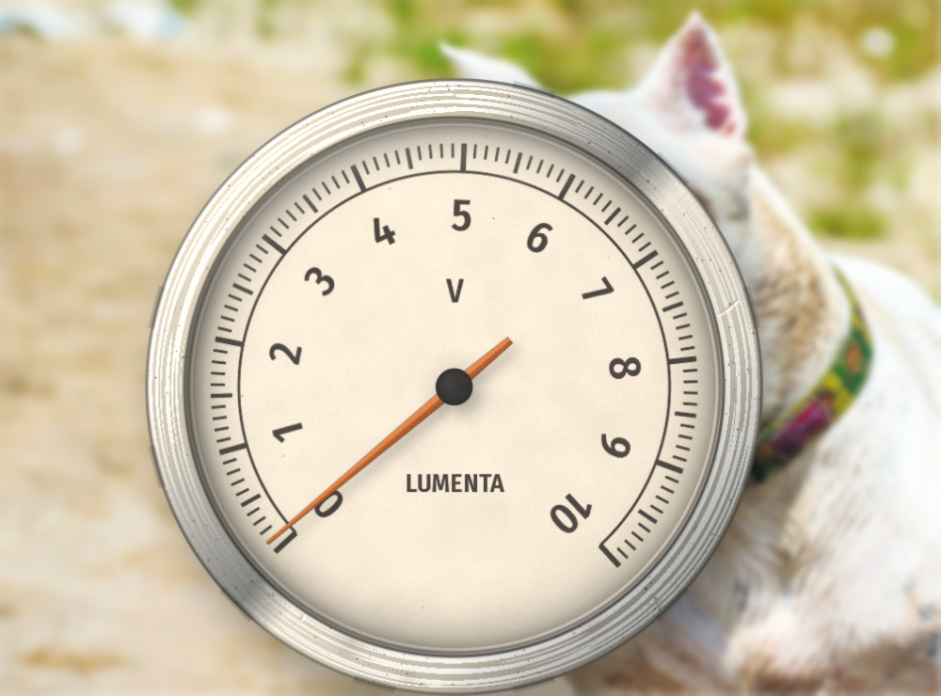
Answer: 0.1V
